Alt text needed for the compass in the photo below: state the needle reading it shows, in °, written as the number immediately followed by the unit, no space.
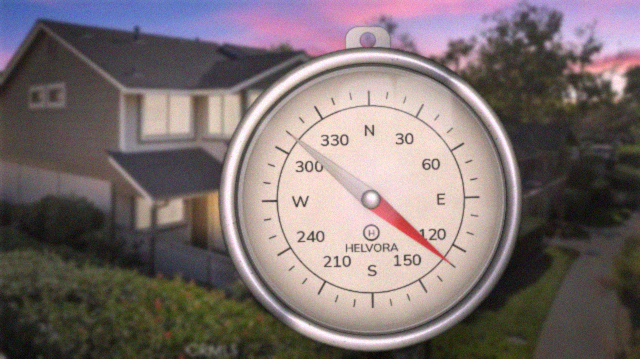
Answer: 130°
